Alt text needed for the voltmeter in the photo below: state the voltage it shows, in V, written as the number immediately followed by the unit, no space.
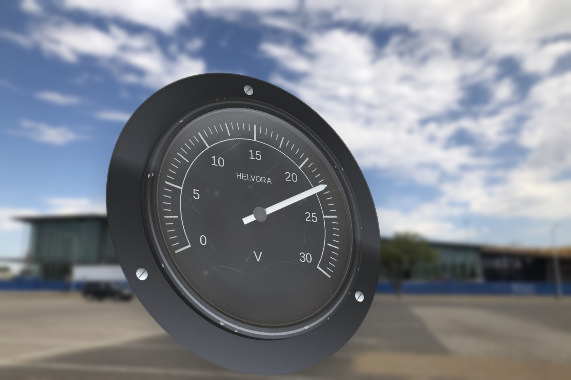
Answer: 22.5V
